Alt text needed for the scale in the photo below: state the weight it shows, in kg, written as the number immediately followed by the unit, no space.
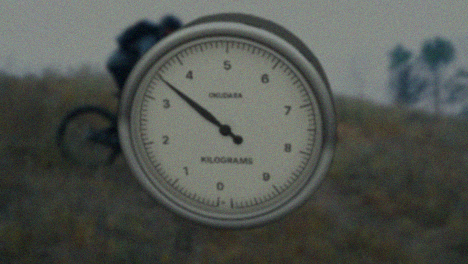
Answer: 3.5kg
